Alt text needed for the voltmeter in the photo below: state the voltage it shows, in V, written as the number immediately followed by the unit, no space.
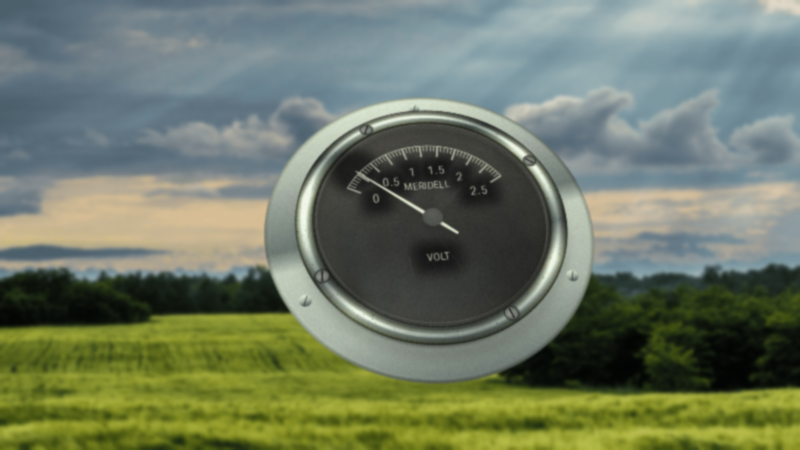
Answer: 0.25V
